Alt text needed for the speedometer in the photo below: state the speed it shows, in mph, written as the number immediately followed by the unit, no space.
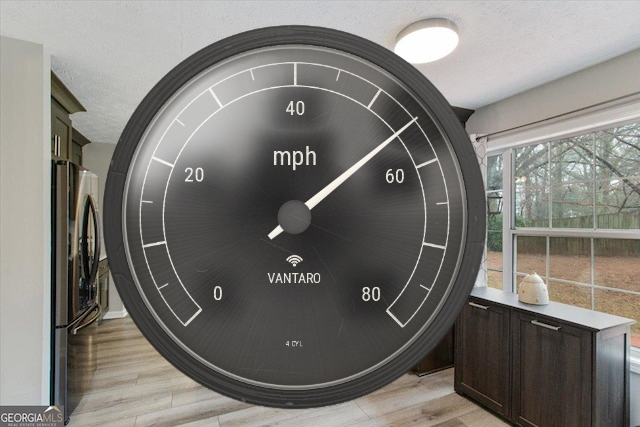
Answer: 55mph
